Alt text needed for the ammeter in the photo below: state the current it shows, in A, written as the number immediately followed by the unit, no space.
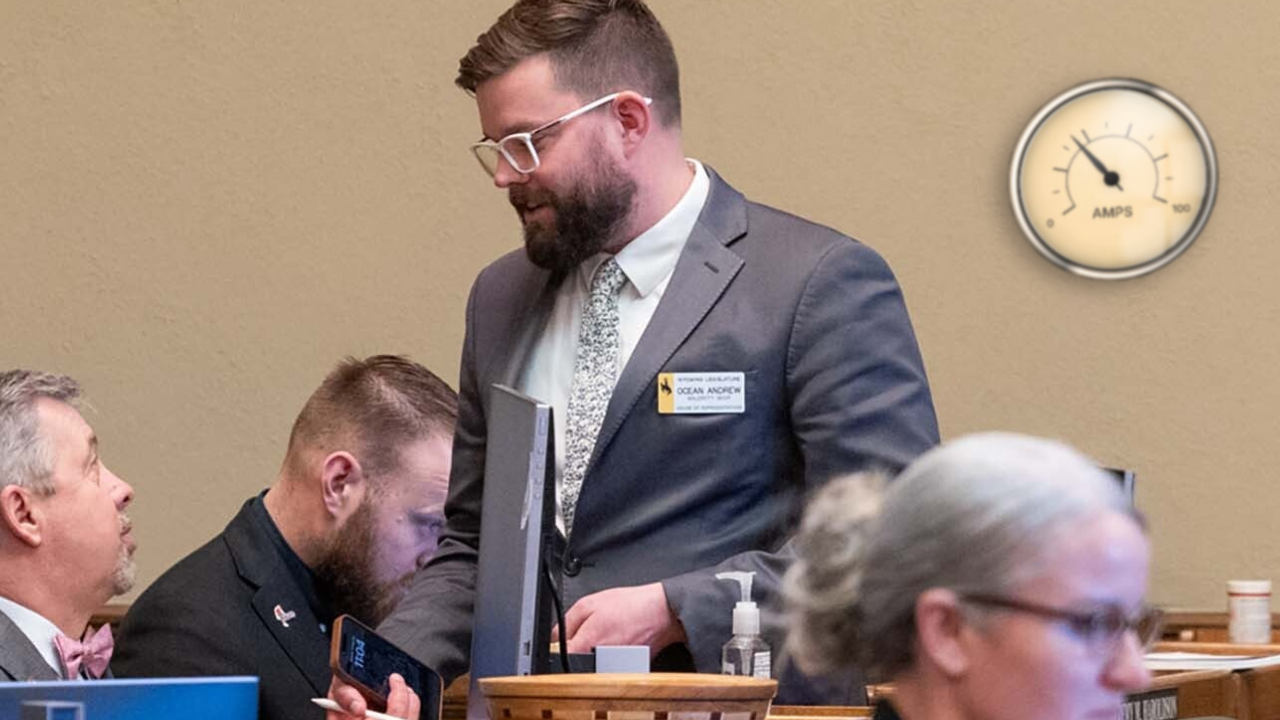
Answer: 35A
